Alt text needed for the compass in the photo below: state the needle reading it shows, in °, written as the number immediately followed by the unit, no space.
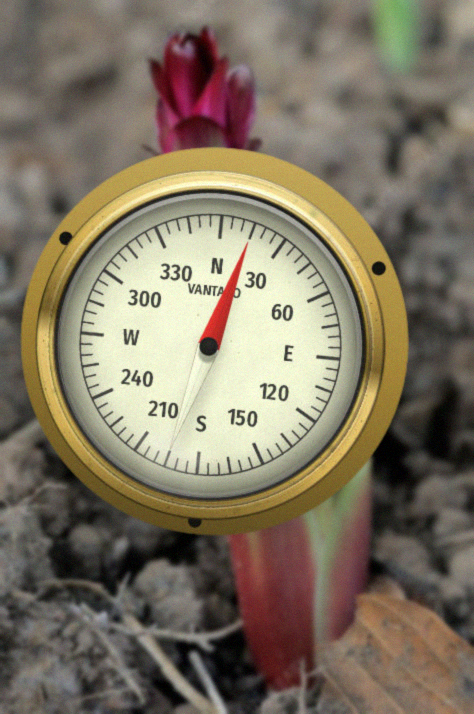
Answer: 15°
